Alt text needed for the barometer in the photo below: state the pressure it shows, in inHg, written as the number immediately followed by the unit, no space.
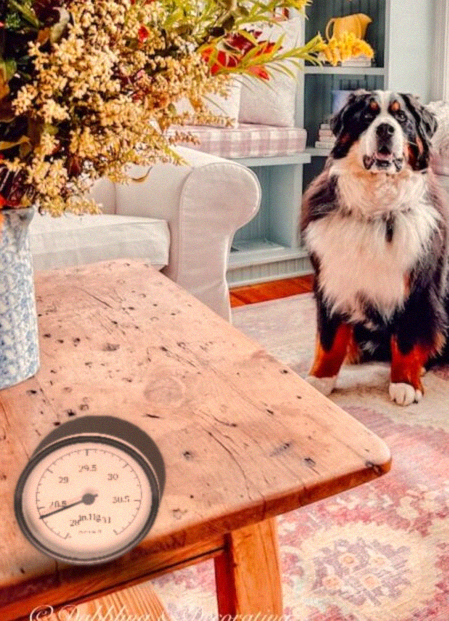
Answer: 28.4inHg
